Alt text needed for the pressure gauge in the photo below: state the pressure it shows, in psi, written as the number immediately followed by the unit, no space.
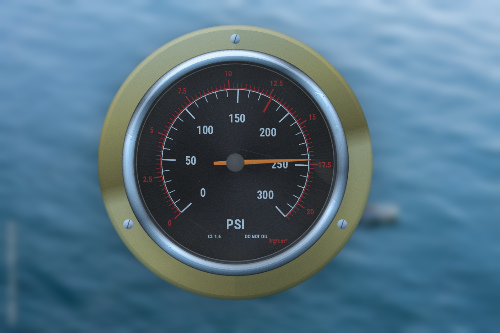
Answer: 245psi
